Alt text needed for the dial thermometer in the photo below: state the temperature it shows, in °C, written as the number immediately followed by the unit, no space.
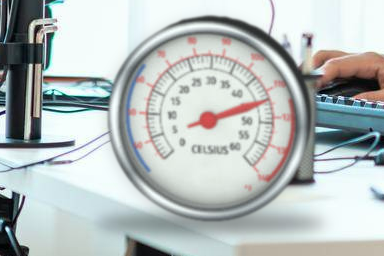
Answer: 45°C
